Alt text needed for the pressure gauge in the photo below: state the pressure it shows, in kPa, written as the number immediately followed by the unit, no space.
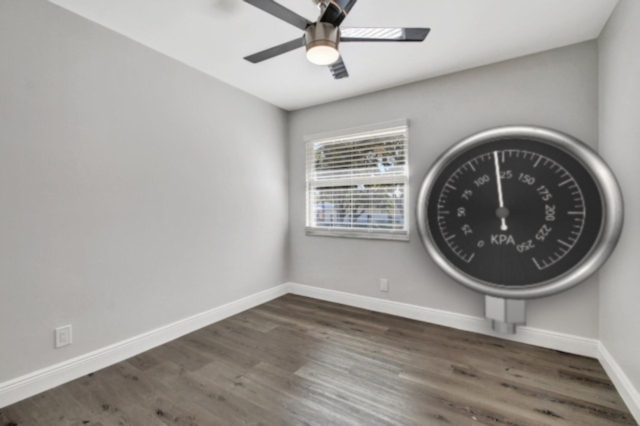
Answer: 120kPa
